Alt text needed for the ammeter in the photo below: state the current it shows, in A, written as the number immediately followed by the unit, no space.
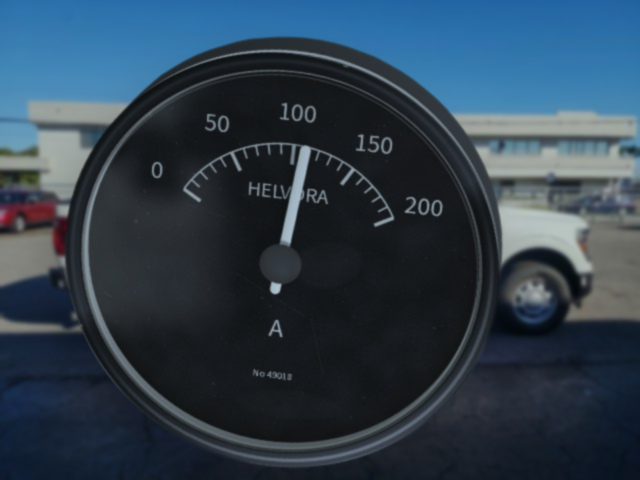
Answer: 110A
